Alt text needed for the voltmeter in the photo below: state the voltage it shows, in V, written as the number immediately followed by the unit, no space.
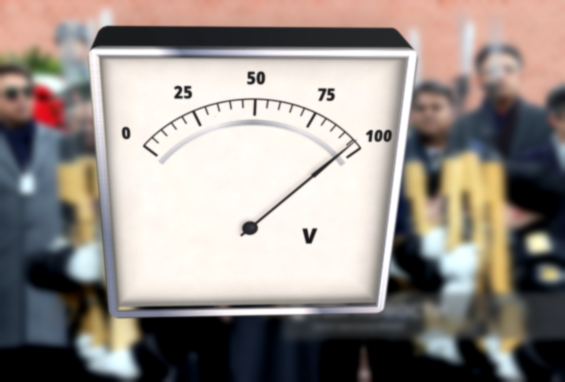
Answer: 95V
